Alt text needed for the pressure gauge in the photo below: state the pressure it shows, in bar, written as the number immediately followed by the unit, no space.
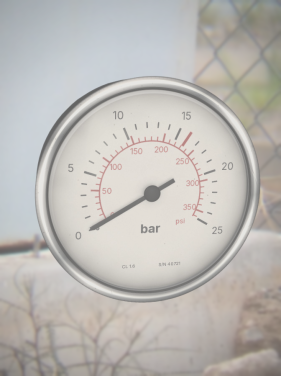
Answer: 0bar
